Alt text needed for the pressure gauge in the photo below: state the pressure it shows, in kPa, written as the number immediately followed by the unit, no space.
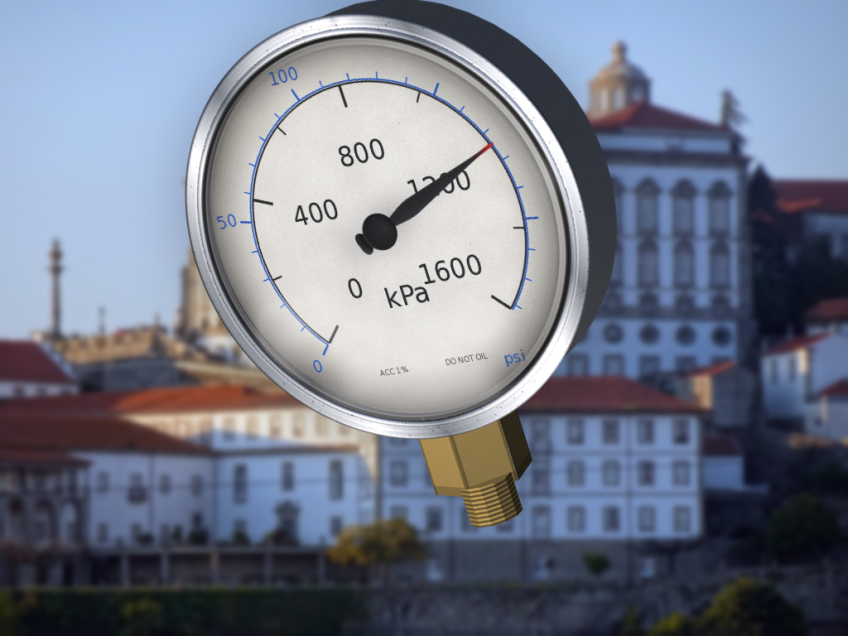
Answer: 1200kPa
